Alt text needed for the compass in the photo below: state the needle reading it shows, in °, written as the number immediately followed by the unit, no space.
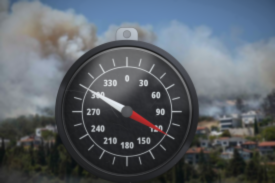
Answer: 120°
